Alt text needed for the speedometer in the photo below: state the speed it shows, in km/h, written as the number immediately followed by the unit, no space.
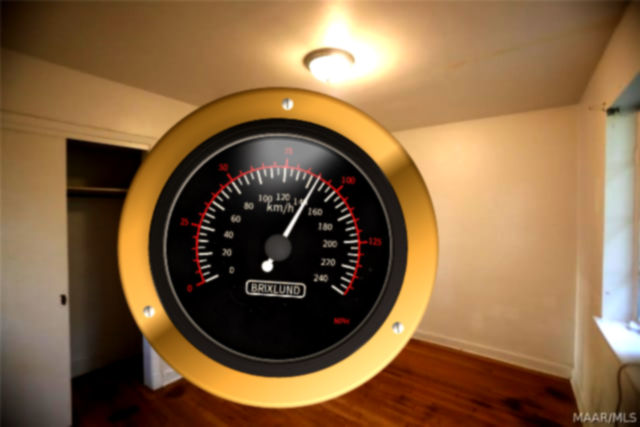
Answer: 145km/h
